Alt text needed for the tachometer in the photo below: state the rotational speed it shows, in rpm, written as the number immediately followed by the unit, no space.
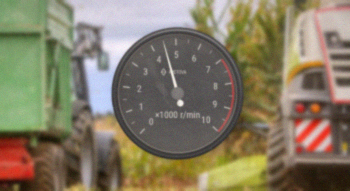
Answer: 4500rpm
